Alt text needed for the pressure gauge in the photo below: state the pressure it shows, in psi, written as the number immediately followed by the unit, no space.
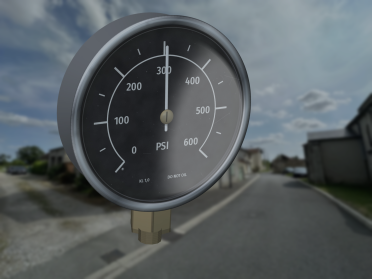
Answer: 300psi
